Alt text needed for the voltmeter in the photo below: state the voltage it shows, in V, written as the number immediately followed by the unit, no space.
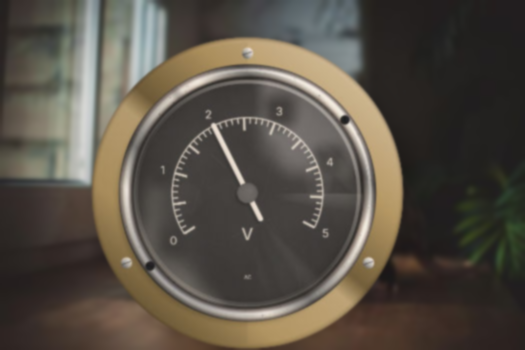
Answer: 2V
